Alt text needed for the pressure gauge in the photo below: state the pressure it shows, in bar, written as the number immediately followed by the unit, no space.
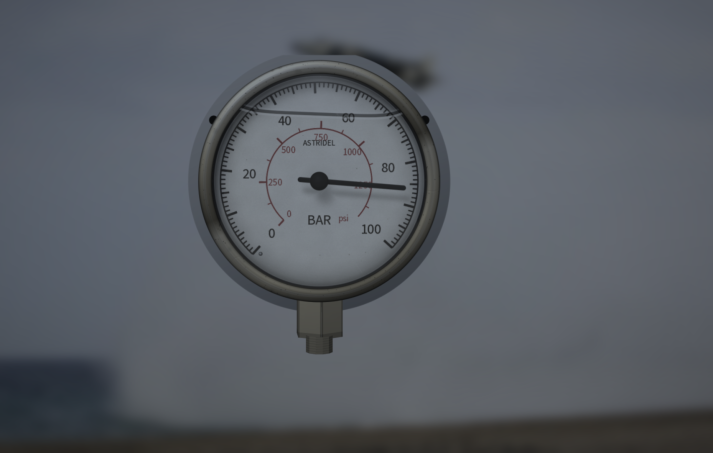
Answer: 86bar
